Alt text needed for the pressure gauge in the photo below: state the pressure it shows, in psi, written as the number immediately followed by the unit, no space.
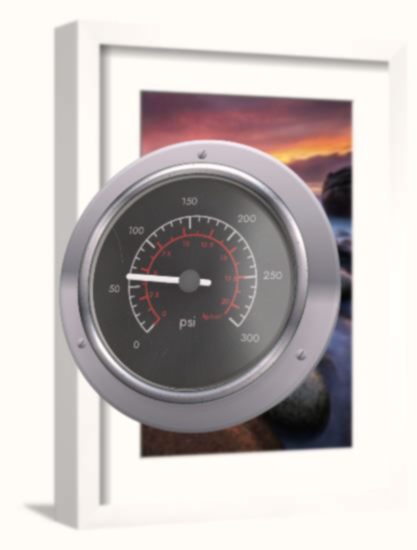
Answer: 60psi
